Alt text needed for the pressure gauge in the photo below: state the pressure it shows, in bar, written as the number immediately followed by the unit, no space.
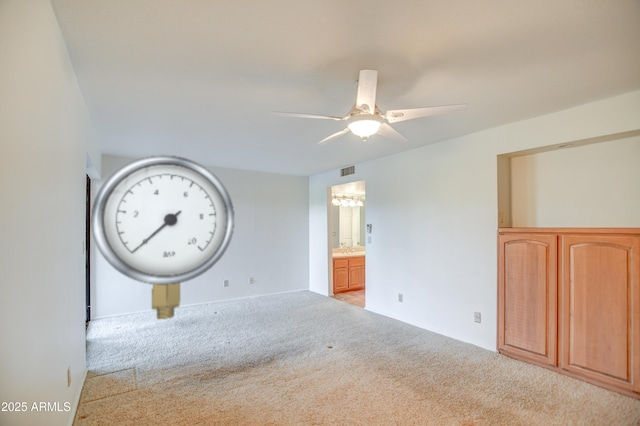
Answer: 0bar
